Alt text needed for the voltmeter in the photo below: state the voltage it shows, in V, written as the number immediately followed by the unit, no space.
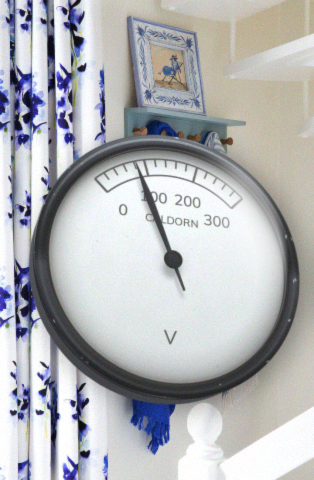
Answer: 80V
